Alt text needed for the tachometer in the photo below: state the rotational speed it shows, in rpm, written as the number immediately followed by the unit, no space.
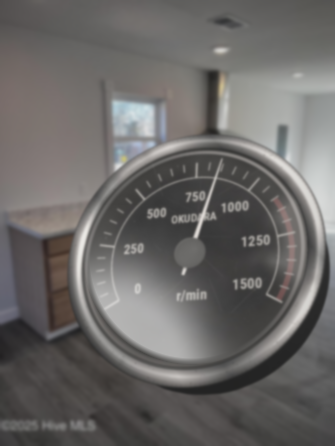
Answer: 850rpm
